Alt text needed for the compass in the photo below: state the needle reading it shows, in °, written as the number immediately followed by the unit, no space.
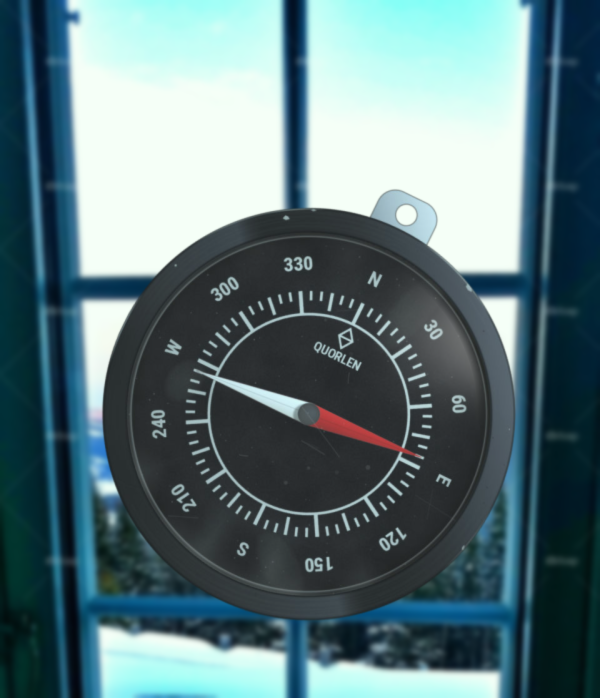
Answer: 85°
